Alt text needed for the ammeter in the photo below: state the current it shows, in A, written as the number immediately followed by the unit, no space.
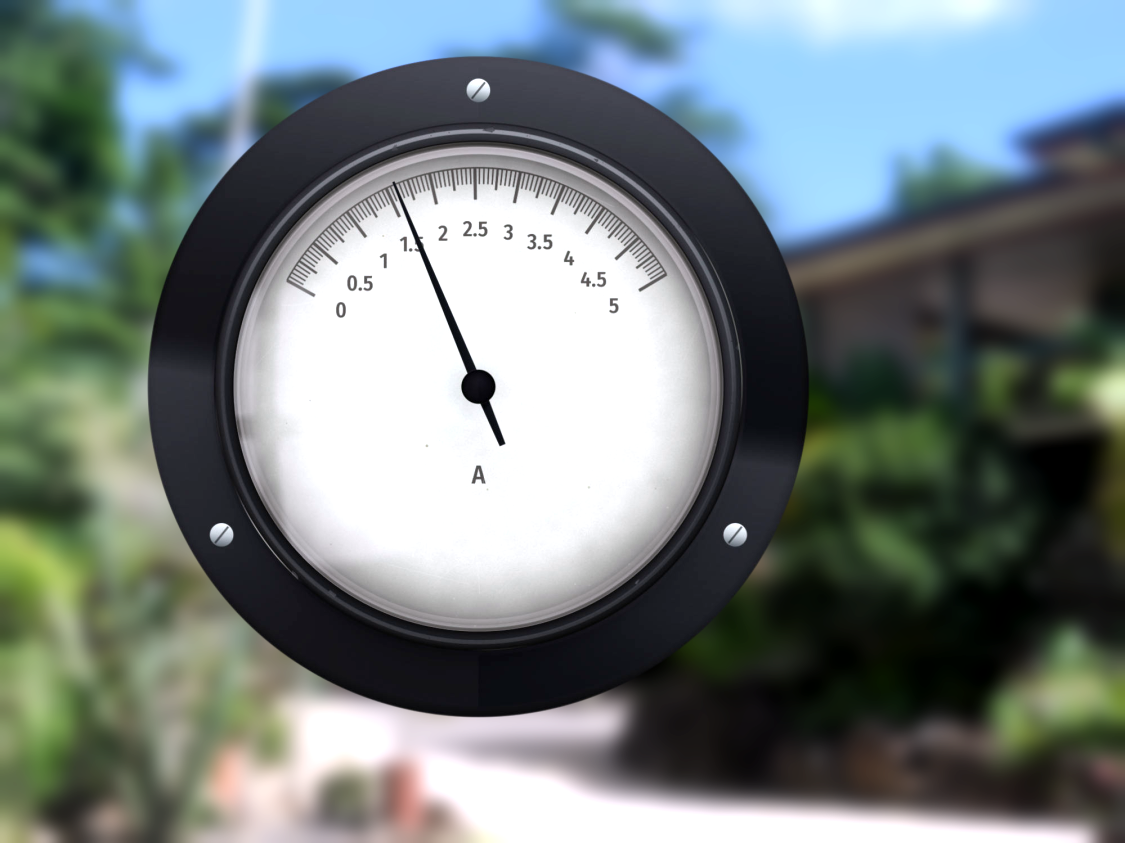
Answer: 1.6A
